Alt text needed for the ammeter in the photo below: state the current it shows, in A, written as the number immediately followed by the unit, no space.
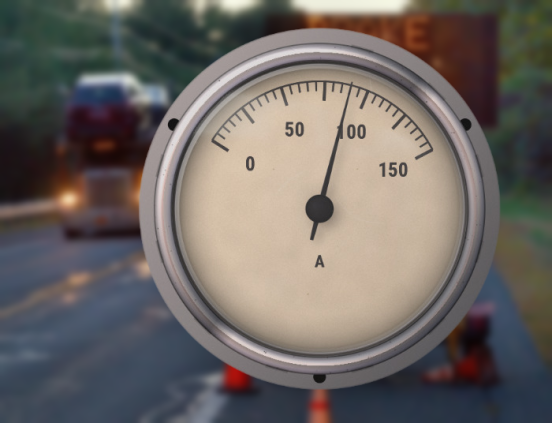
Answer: 90A
